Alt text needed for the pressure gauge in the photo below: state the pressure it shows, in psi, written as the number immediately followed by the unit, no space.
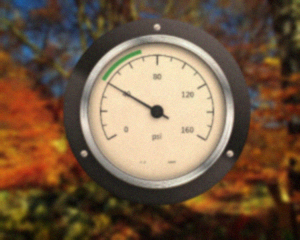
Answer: 40psi
